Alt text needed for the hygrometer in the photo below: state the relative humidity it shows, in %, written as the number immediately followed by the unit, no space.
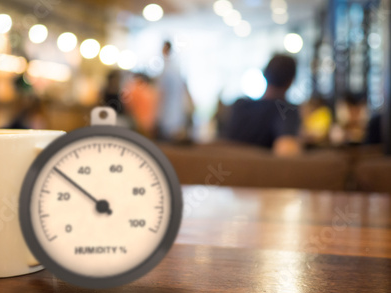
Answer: 30%
